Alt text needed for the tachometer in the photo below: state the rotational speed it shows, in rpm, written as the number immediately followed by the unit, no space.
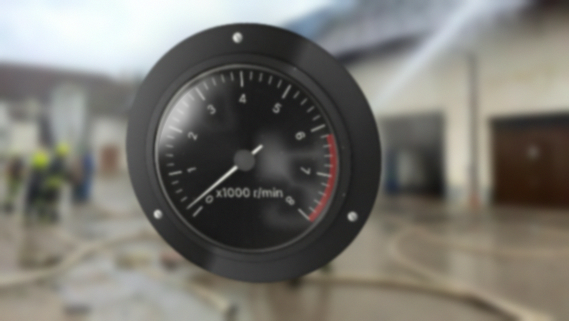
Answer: 200rpm
